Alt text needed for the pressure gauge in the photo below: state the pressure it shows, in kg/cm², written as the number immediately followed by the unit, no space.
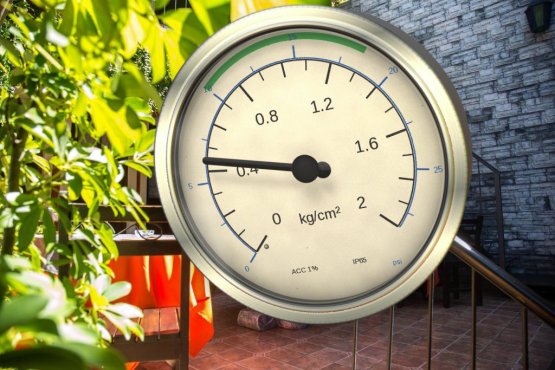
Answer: 0.45kg/cm²
